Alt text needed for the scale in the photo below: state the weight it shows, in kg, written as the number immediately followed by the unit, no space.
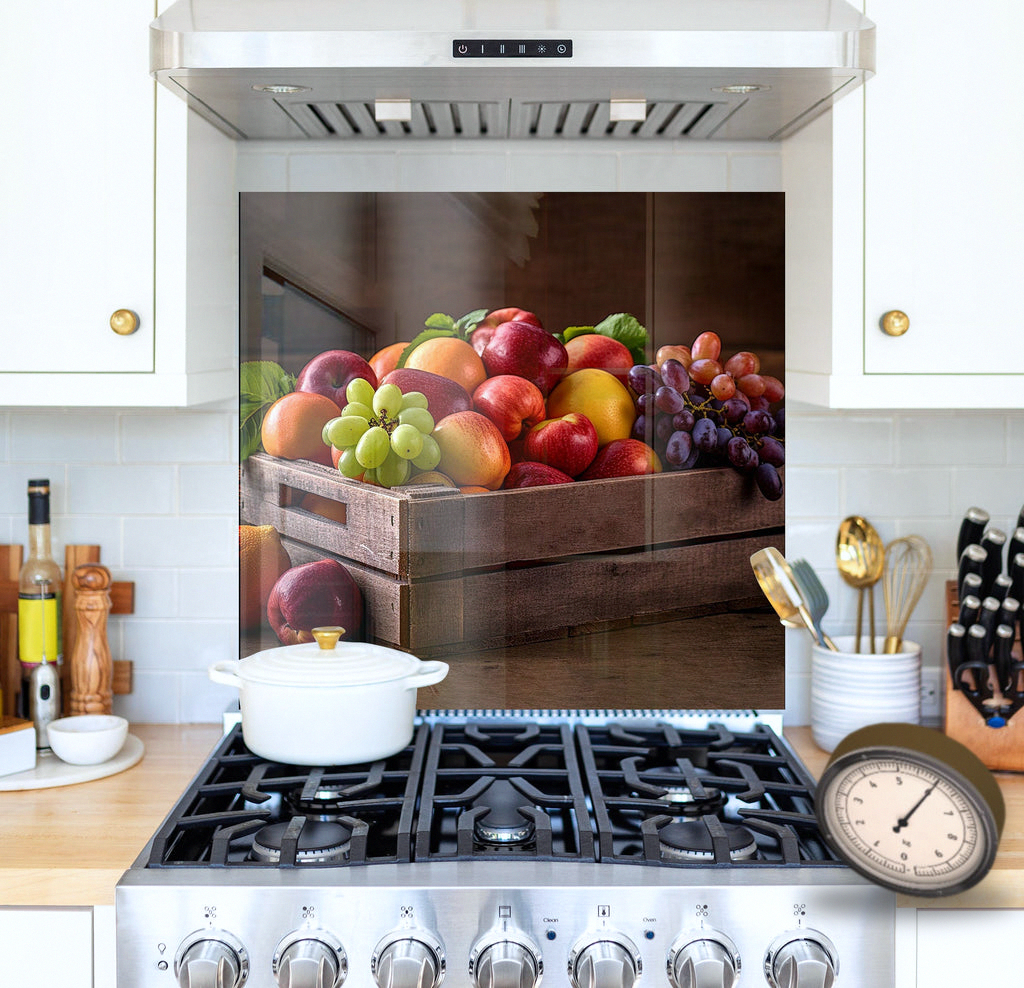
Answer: 6kg
